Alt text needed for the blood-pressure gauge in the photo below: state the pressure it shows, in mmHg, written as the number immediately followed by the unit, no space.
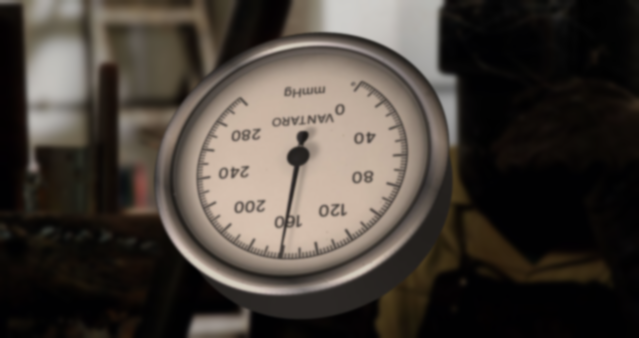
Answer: 160mmHg
